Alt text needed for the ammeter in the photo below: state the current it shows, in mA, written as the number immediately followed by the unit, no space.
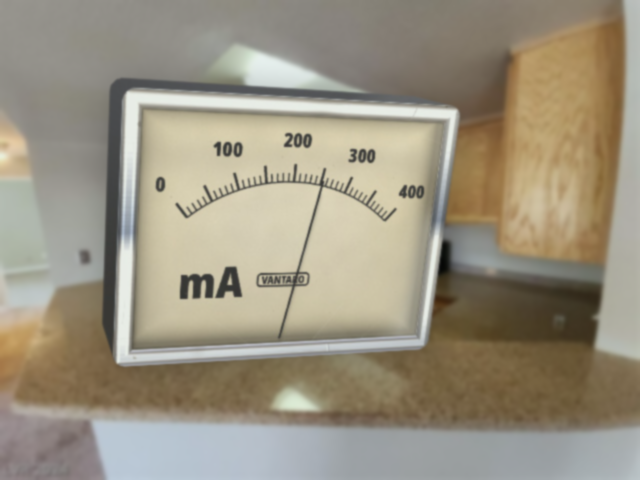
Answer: 250mA
